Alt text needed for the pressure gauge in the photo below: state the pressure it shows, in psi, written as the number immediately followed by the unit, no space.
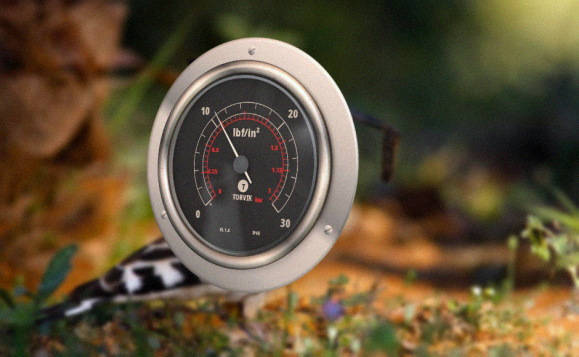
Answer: 11psi
